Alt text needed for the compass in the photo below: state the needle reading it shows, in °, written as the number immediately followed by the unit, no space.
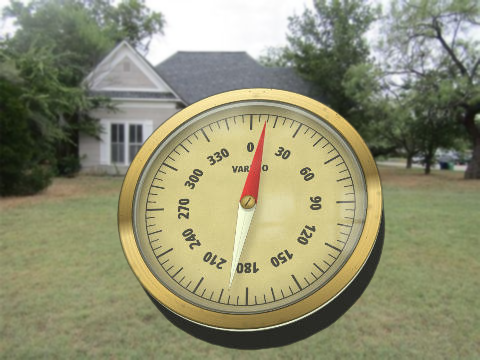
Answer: 10°
